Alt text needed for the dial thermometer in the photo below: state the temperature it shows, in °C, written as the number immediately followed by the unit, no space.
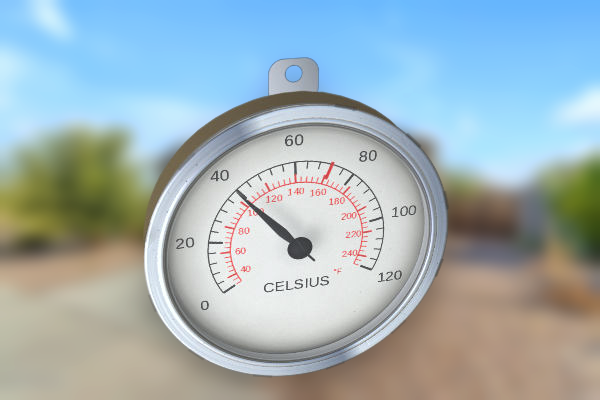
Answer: 40°C
